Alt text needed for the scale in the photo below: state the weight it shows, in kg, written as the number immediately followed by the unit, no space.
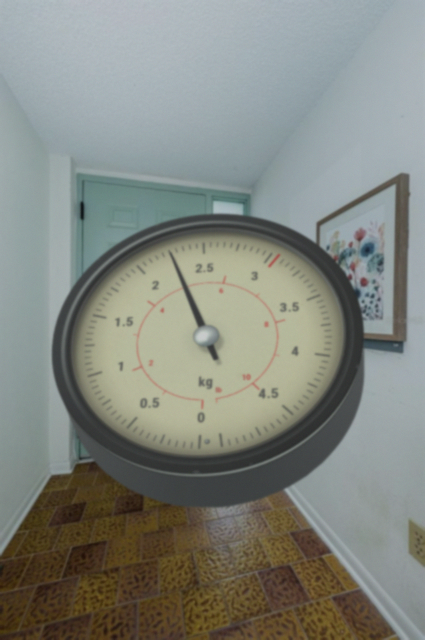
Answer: 2.25kg
